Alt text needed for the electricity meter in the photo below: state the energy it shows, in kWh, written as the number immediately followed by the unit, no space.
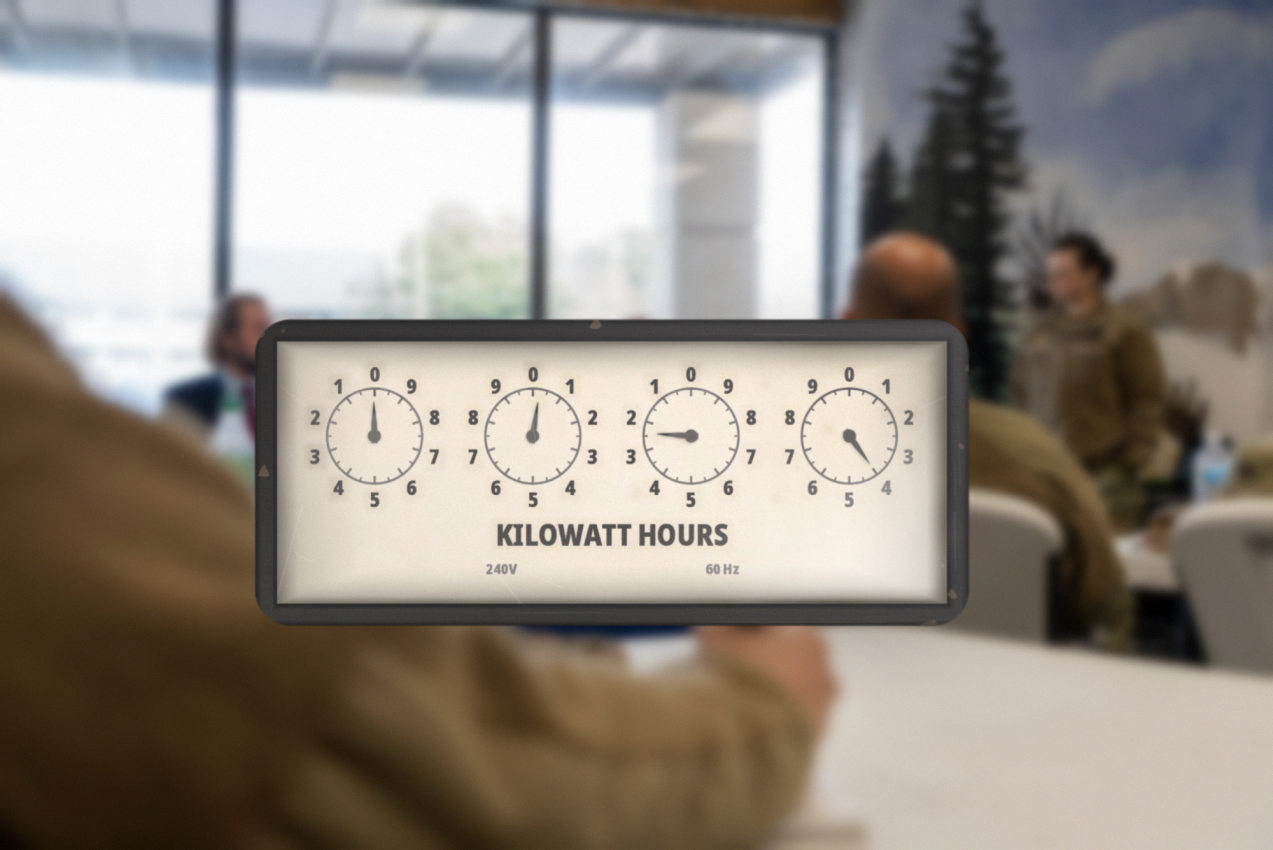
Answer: 24kWh
